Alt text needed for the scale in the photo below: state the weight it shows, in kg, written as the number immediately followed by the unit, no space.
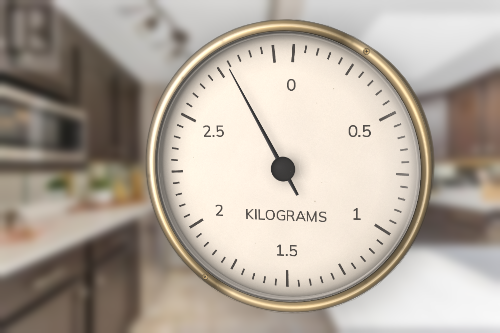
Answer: 2.8kg
